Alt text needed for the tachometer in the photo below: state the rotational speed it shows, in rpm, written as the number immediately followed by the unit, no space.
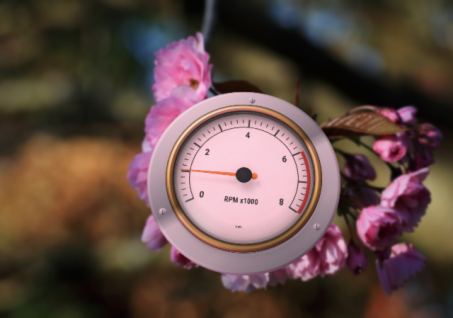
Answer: 1000rpm
